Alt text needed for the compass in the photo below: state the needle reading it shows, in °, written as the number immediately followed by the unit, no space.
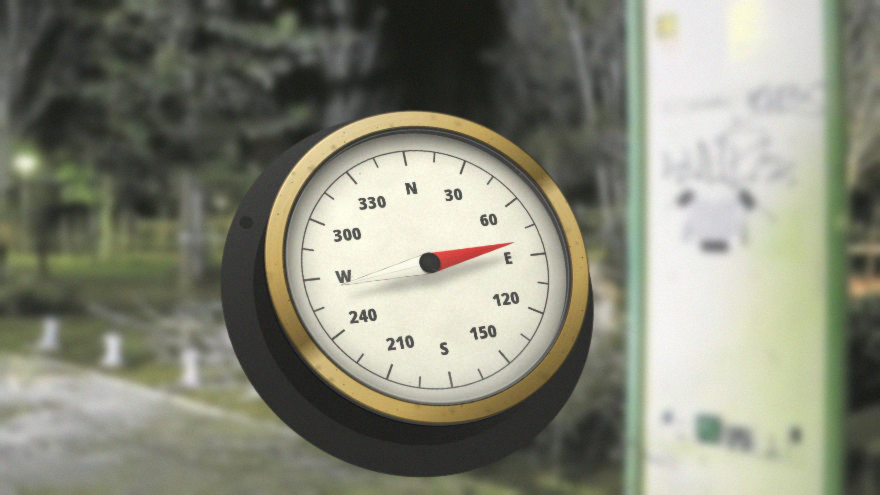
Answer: 82.5°
